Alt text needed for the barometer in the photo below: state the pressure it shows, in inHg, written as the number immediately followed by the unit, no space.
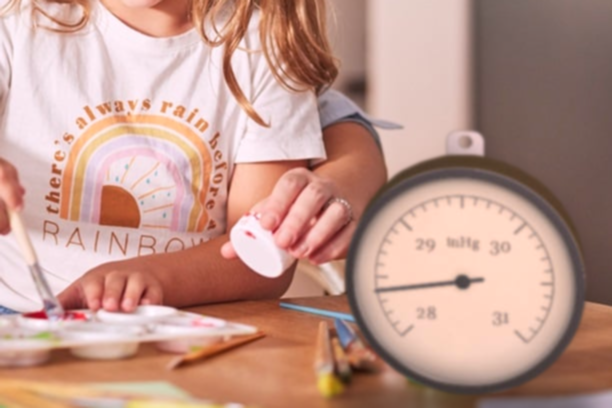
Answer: 28.4inHg
